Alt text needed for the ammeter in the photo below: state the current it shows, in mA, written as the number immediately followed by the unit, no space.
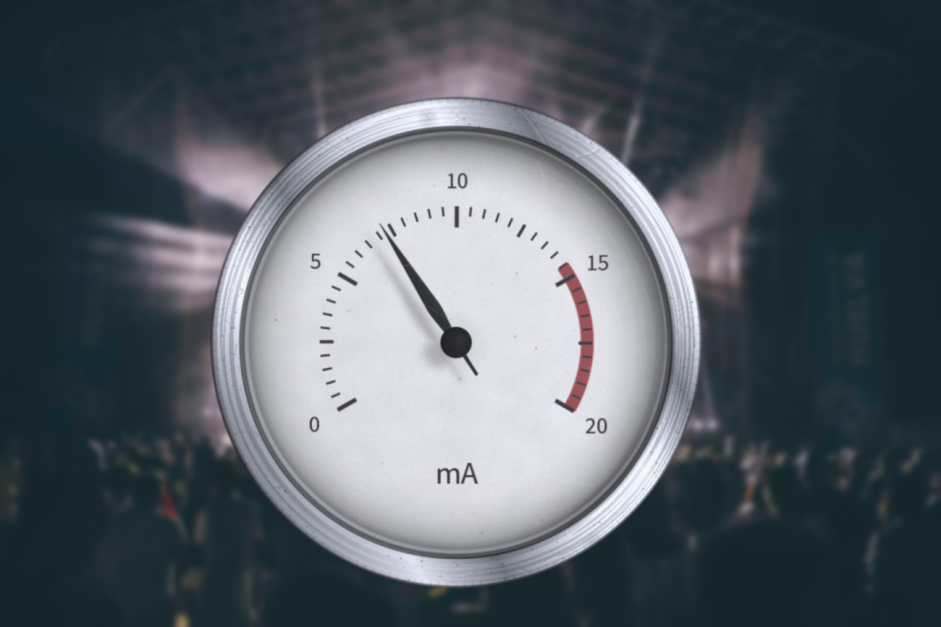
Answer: 7.25mA
